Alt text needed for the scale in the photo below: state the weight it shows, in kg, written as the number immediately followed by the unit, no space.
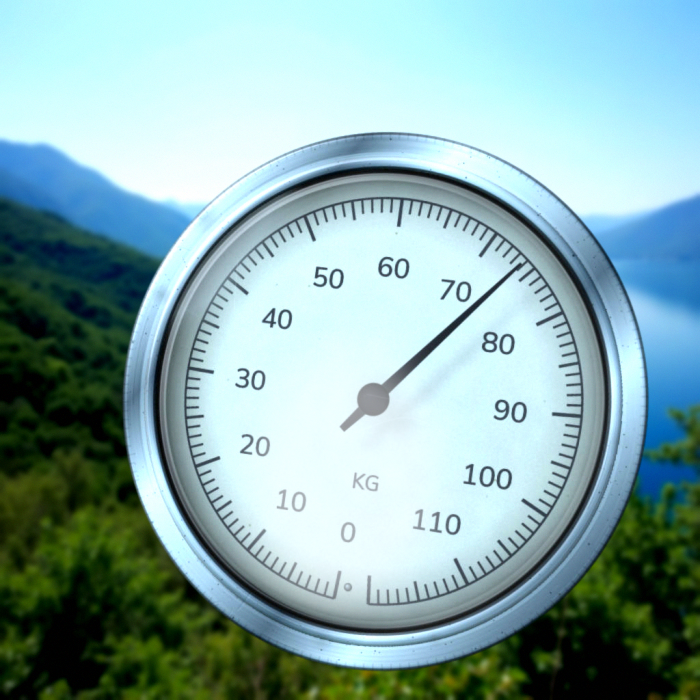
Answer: 74kg
